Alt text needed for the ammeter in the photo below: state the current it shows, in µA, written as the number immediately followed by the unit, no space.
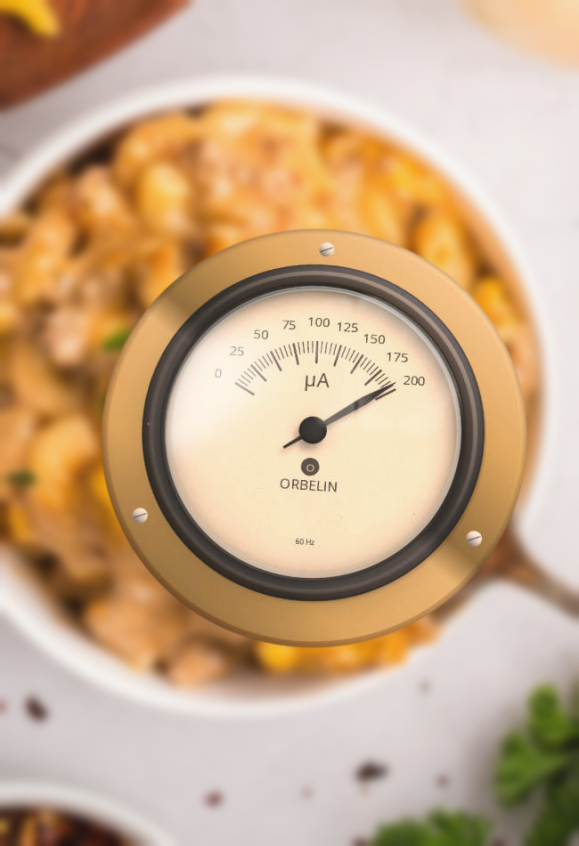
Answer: 195µA
